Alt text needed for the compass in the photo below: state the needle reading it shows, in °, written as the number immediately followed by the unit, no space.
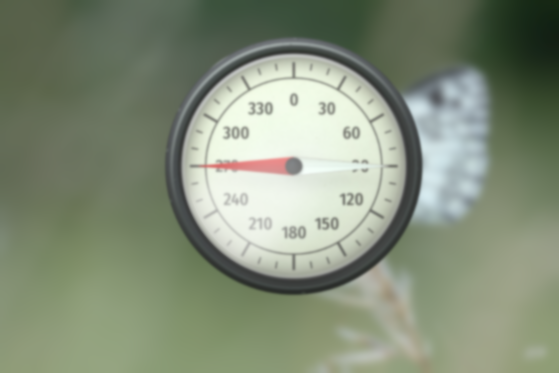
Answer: 270°
